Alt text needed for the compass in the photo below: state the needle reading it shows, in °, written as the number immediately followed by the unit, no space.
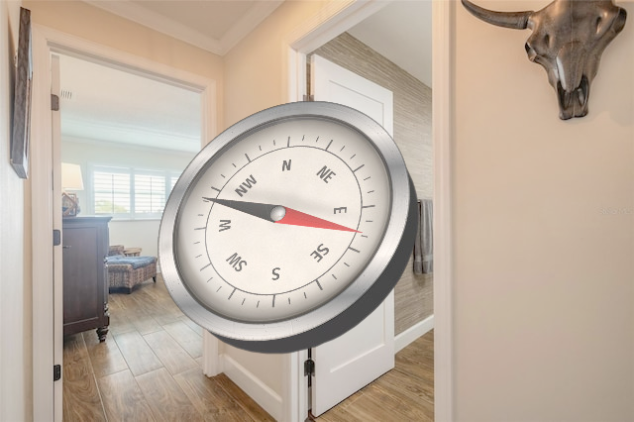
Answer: 110°
